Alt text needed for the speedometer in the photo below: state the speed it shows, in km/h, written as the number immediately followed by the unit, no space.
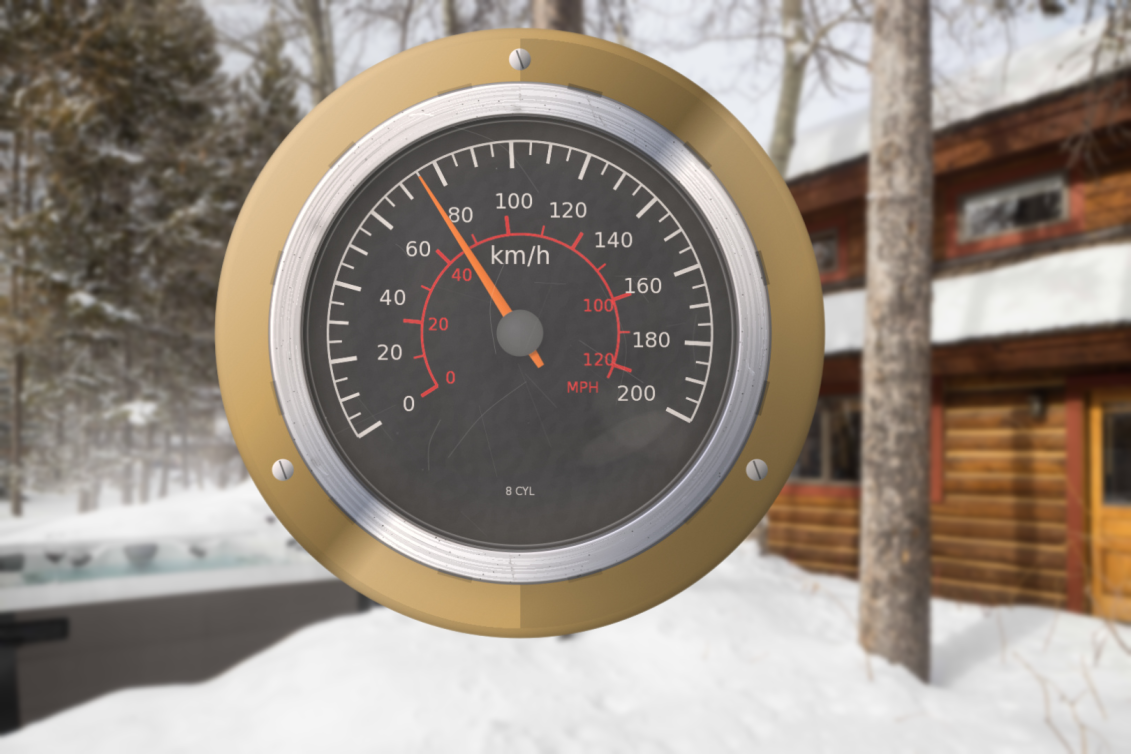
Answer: 75km/h
